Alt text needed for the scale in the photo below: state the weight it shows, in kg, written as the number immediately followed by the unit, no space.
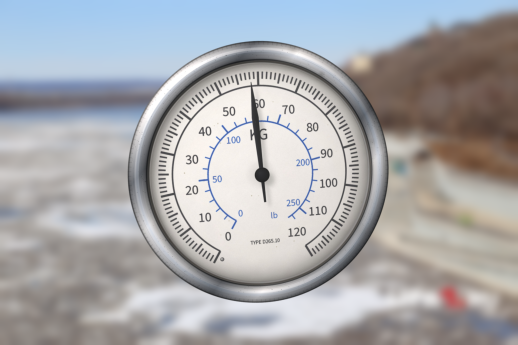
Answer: 58kg
